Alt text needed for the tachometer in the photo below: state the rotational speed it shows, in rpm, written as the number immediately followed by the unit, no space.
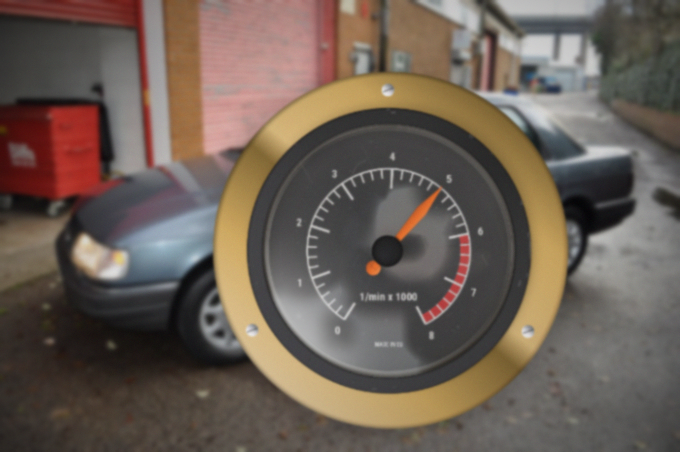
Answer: 5000rpm
